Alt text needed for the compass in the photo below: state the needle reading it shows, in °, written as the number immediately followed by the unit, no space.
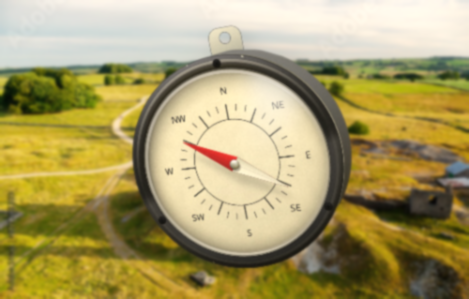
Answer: 300°
